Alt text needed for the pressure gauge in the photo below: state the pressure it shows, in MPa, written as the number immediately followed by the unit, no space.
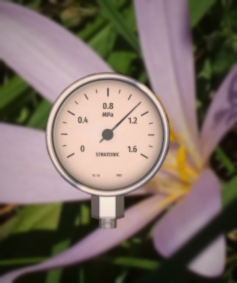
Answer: 1.1MPa
